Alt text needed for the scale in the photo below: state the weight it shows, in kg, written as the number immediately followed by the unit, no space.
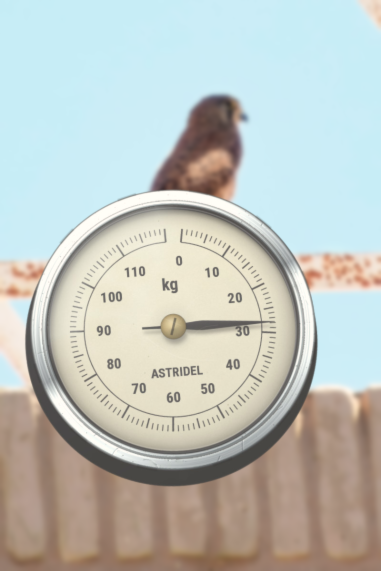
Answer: 28kg
